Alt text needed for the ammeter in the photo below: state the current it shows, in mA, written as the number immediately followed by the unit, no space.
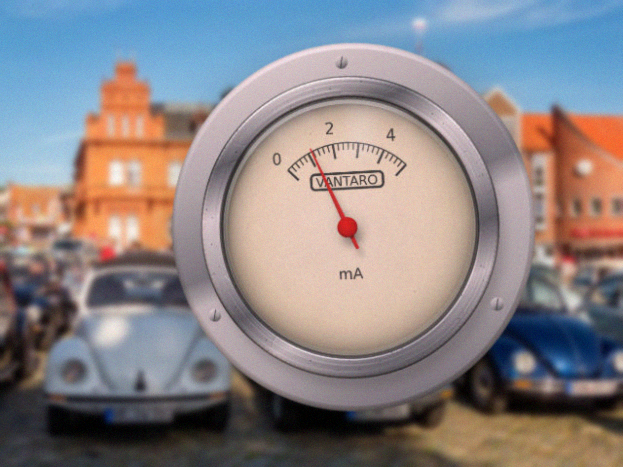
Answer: 1.2mA
